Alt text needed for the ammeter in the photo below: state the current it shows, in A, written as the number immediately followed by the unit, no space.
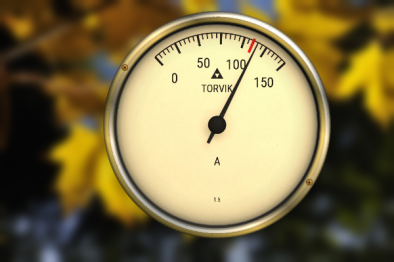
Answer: 115A
